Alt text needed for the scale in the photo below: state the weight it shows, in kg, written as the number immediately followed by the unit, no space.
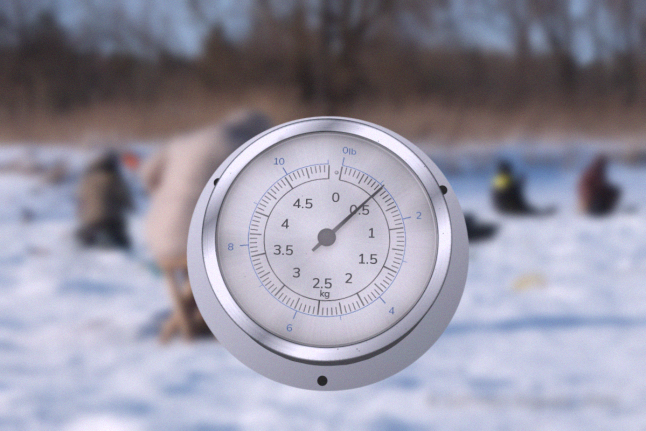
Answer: 0.5kg
